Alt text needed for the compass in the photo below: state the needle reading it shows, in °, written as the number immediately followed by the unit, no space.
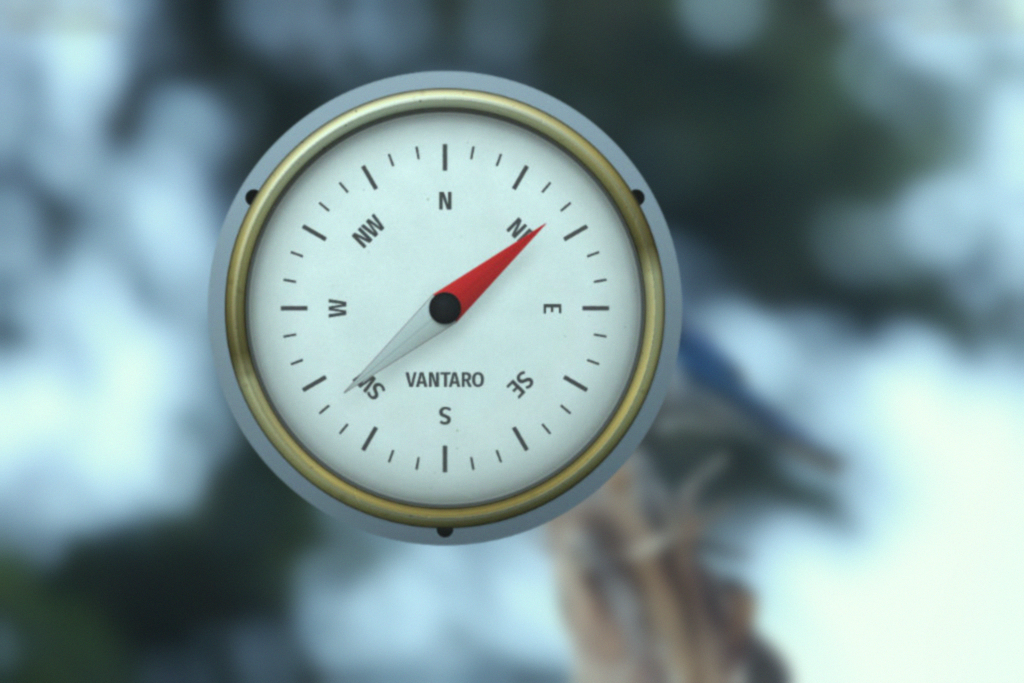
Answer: 50°
